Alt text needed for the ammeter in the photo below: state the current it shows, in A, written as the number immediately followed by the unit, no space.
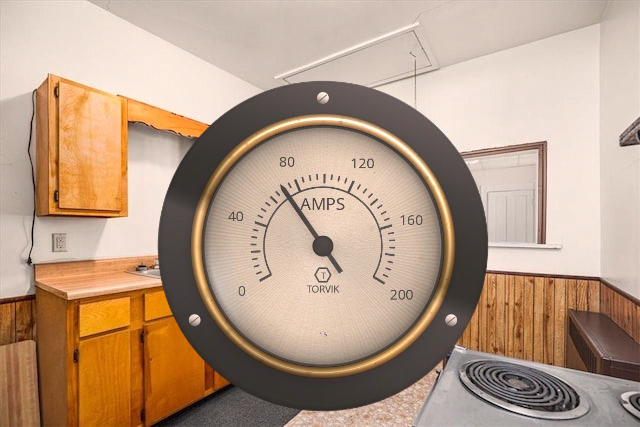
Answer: 70A
